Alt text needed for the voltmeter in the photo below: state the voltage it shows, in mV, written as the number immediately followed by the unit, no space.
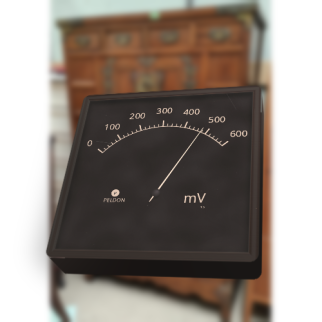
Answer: 480mV
